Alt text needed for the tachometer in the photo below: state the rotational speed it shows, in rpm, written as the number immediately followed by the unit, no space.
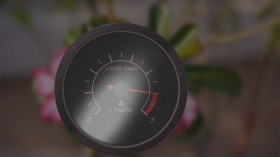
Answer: 6000rpm
